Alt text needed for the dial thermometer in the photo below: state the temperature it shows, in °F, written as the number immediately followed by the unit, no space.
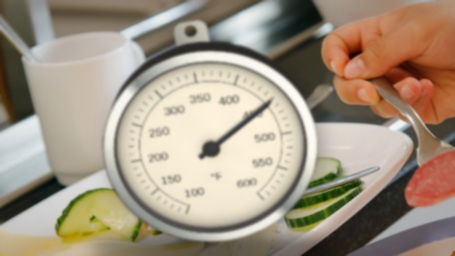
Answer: 450°F
